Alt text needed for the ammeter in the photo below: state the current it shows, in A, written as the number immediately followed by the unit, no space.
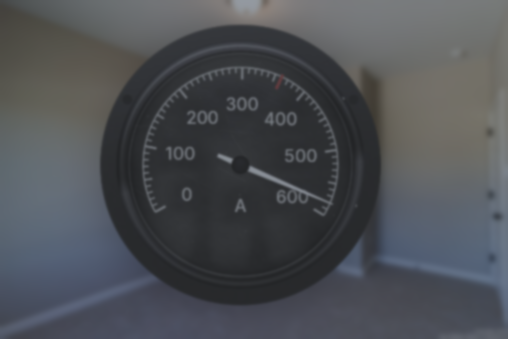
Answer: 580A
